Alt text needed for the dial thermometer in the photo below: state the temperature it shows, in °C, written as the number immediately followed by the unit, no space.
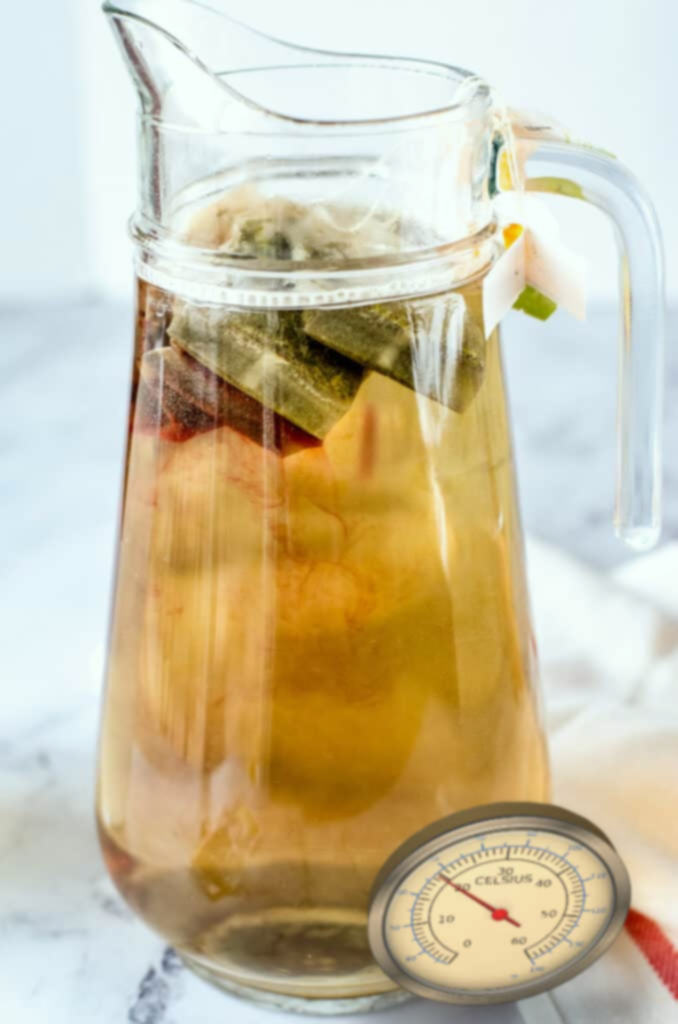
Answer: 20°C
